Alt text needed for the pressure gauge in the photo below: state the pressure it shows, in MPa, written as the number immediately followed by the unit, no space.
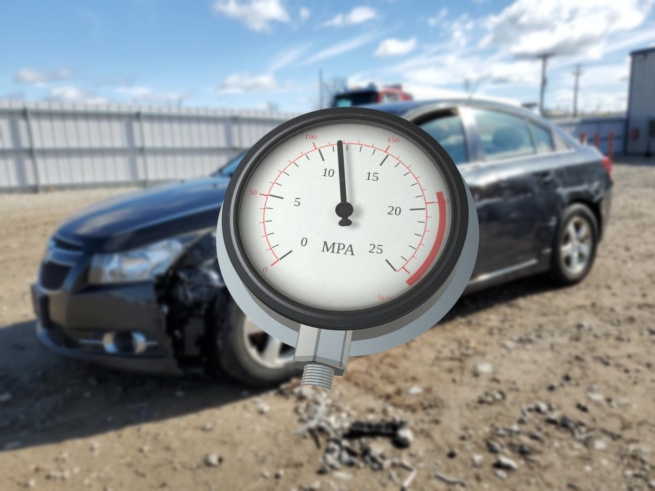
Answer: 11.5MPa
